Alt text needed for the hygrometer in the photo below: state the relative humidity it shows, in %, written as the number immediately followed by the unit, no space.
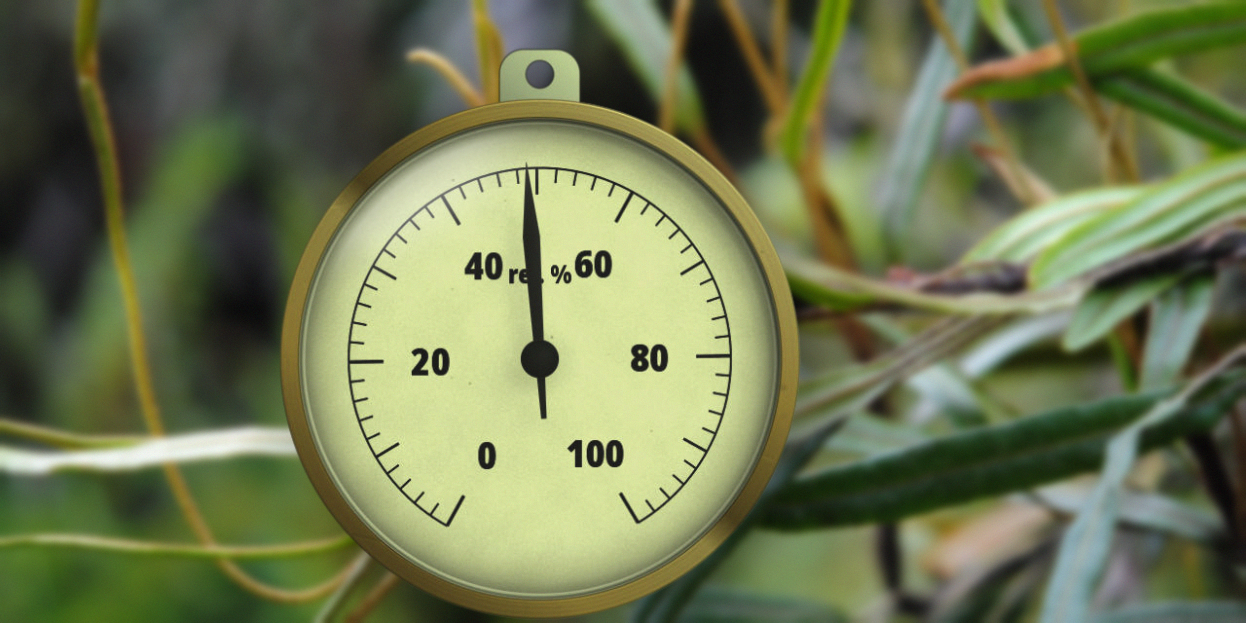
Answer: 49%
